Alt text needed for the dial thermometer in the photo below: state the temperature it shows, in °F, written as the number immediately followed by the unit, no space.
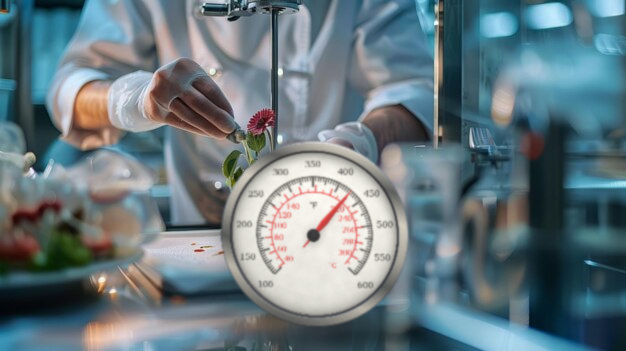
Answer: 425°F
